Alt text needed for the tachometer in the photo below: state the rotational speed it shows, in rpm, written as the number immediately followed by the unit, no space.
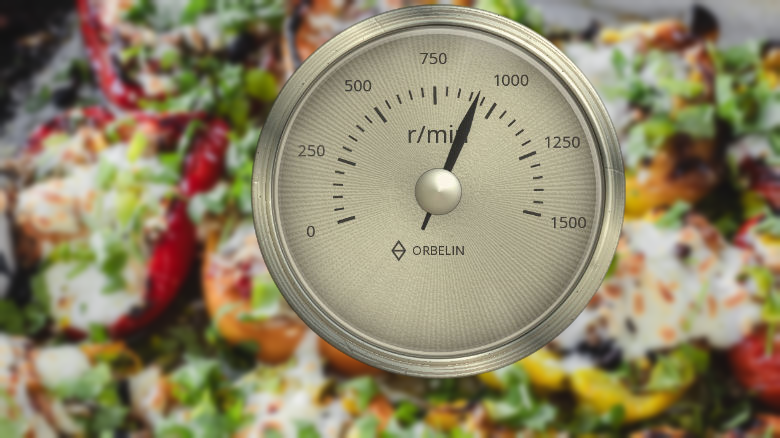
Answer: 925rpm
